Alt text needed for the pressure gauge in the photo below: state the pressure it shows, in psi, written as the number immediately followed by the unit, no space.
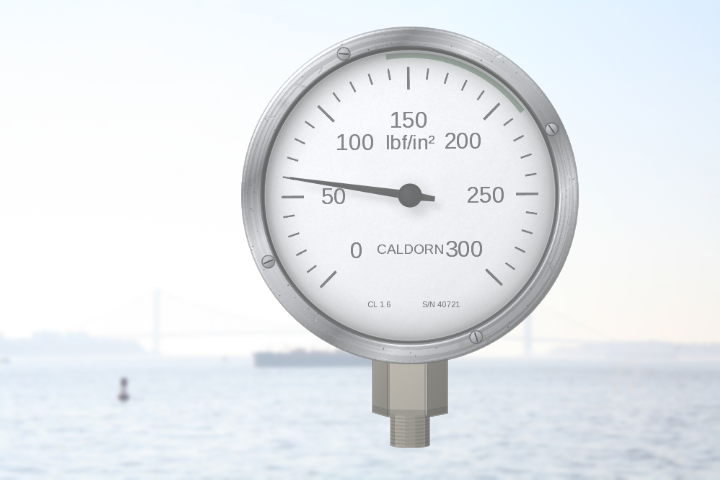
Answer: 60psi
